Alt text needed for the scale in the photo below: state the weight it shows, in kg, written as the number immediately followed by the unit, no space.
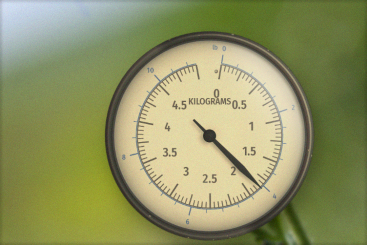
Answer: 1.85kg
